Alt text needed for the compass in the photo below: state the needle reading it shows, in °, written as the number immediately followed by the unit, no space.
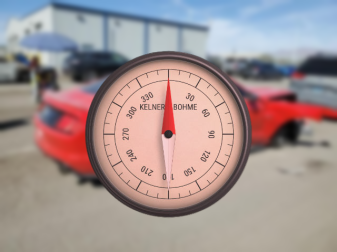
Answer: 0°
